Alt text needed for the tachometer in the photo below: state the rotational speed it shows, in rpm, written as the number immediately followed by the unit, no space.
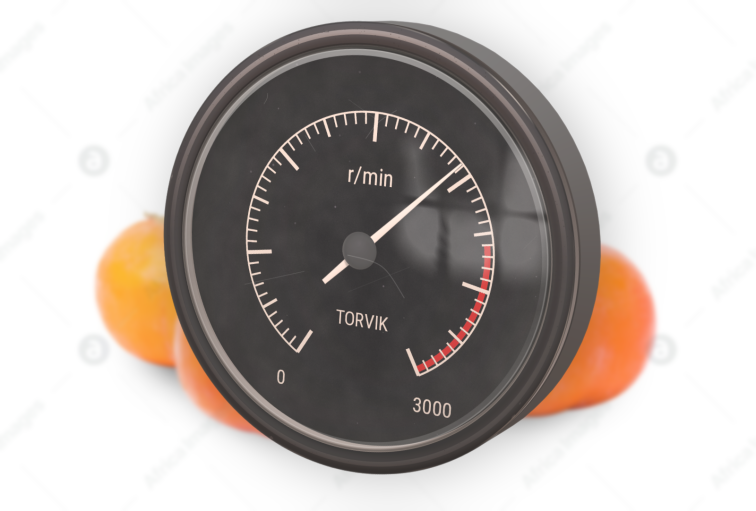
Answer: 1950rpm
